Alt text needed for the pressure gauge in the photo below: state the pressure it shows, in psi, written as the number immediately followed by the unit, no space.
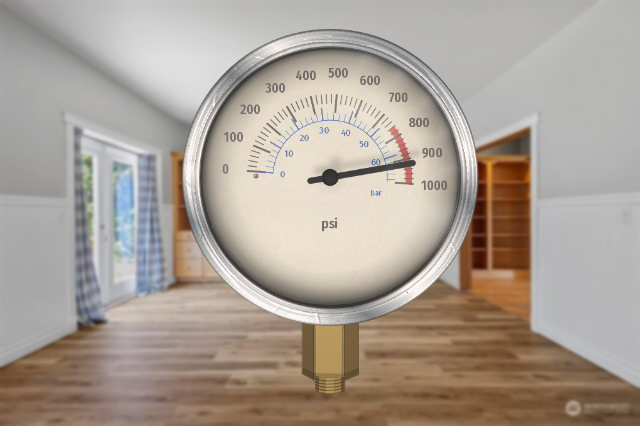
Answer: 920psi
